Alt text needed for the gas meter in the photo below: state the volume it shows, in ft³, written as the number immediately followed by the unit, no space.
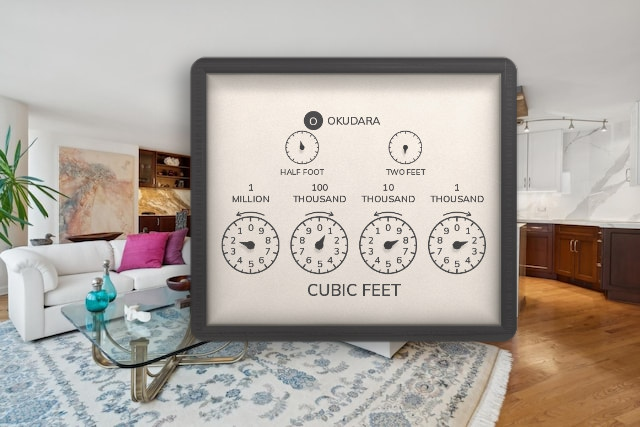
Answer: 208200ft³
